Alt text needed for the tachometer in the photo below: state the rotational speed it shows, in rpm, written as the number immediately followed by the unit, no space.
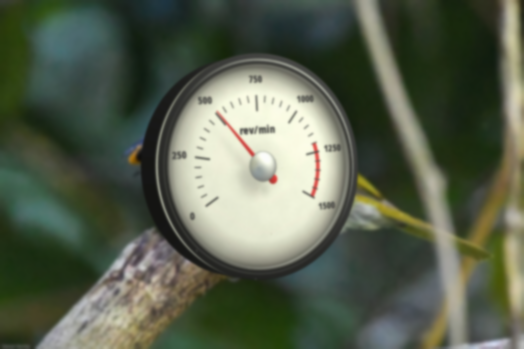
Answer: 500rpm
